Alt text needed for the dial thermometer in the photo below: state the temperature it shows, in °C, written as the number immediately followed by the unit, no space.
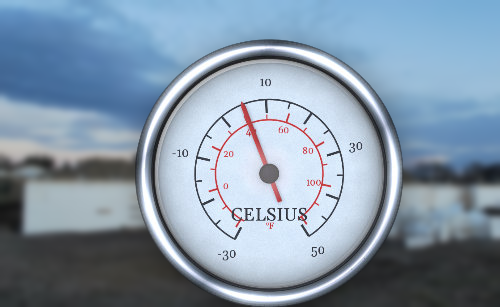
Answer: 5°C
